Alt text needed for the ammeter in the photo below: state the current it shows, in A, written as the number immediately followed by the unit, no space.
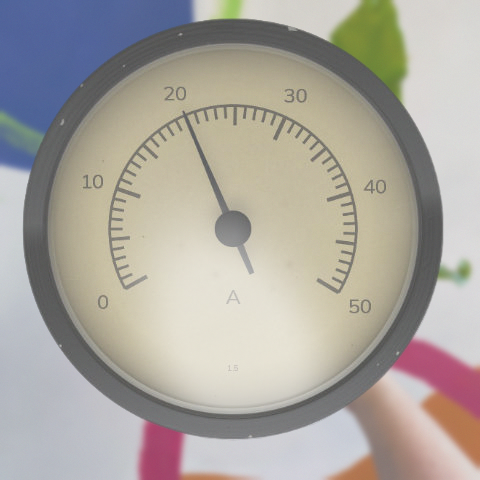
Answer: 20A
